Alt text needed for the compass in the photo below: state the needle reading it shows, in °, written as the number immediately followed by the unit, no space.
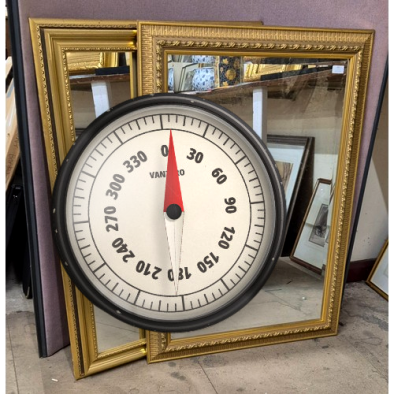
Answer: 5°
